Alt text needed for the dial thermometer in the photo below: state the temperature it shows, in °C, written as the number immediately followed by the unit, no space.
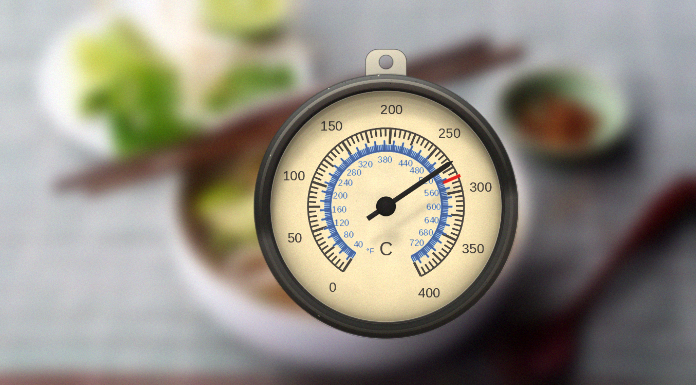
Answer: 270°C
